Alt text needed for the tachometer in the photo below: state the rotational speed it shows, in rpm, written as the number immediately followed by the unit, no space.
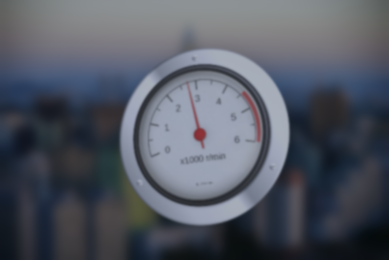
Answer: 2750rpm
